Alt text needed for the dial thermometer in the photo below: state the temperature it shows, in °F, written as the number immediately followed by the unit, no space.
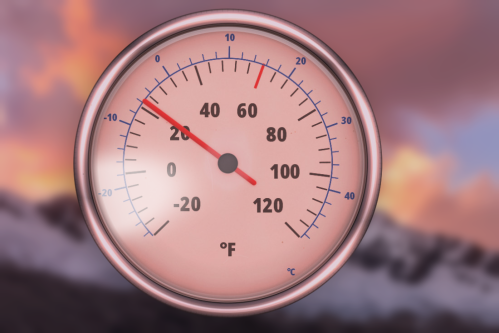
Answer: 22°F
